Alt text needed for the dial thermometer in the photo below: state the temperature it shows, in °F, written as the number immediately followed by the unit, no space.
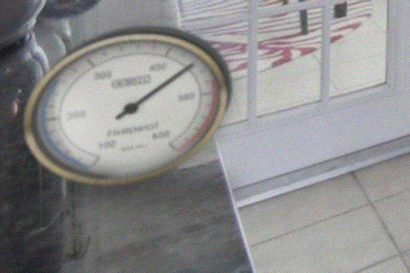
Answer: 440°F
